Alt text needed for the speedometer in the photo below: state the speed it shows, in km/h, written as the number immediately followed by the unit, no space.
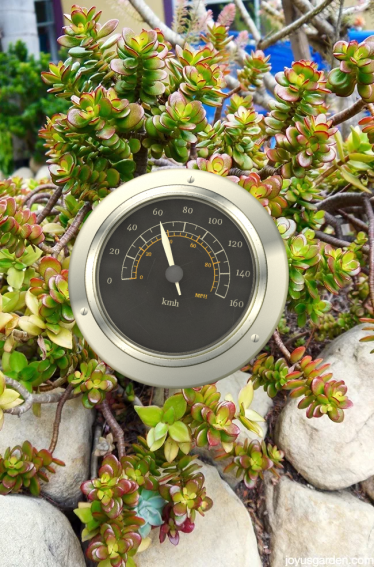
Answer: 60km/h
